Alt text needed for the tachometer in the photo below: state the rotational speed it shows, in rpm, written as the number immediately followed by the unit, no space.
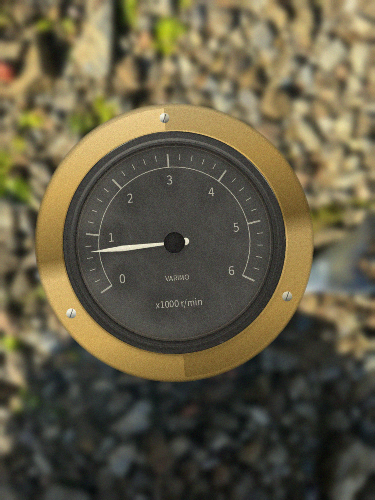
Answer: 700rpm
